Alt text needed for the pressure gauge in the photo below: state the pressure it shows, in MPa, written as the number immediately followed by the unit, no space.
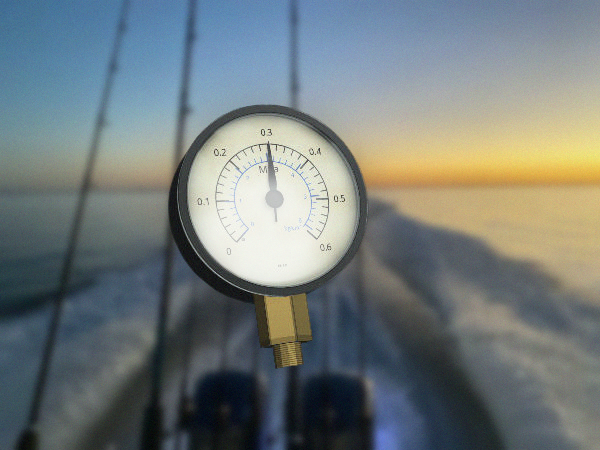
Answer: 0.3MPa
